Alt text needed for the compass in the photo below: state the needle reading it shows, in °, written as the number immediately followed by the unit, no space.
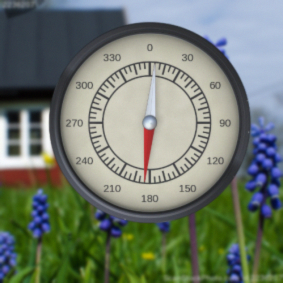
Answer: 185°
